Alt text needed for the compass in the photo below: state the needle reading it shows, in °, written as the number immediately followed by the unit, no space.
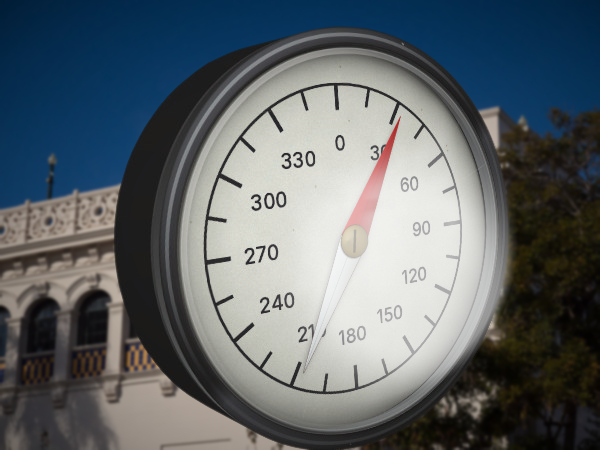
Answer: 30°
